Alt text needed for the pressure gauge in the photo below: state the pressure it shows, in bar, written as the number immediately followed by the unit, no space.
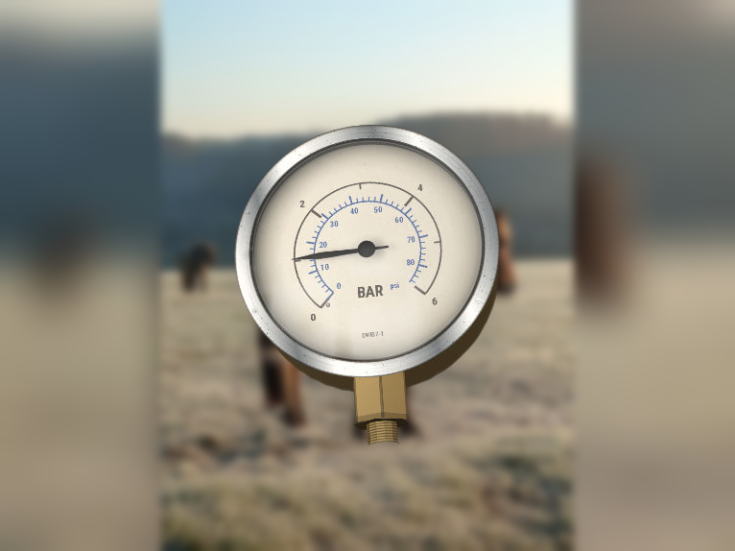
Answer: 1bar
